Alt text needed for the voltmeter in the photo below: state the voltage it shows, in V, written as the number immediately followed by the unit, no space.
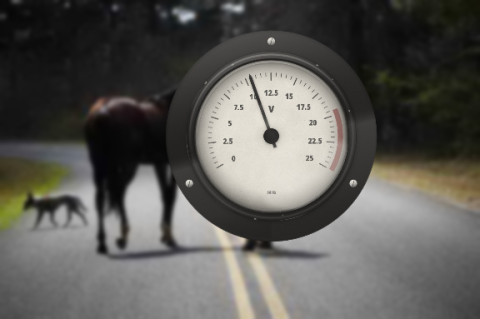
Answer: 10.5V
